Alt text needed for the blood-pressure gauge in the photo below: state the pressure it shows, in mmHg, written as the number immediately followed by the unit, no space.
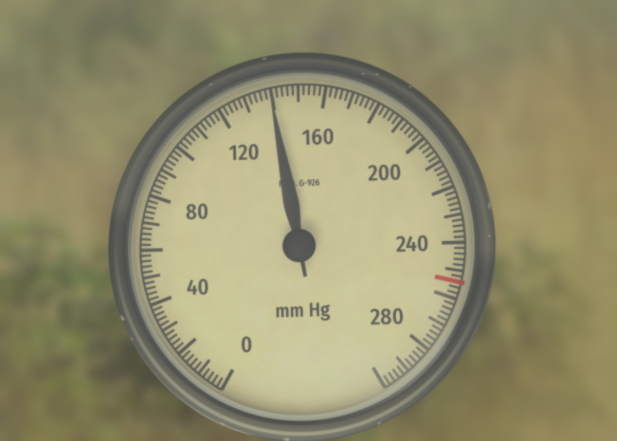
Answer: 140mmHg
